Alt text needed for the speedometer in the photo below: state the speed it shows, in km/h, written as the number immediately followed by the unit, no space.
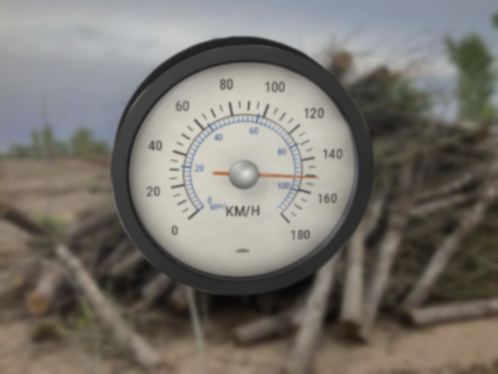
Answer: 150km/h
